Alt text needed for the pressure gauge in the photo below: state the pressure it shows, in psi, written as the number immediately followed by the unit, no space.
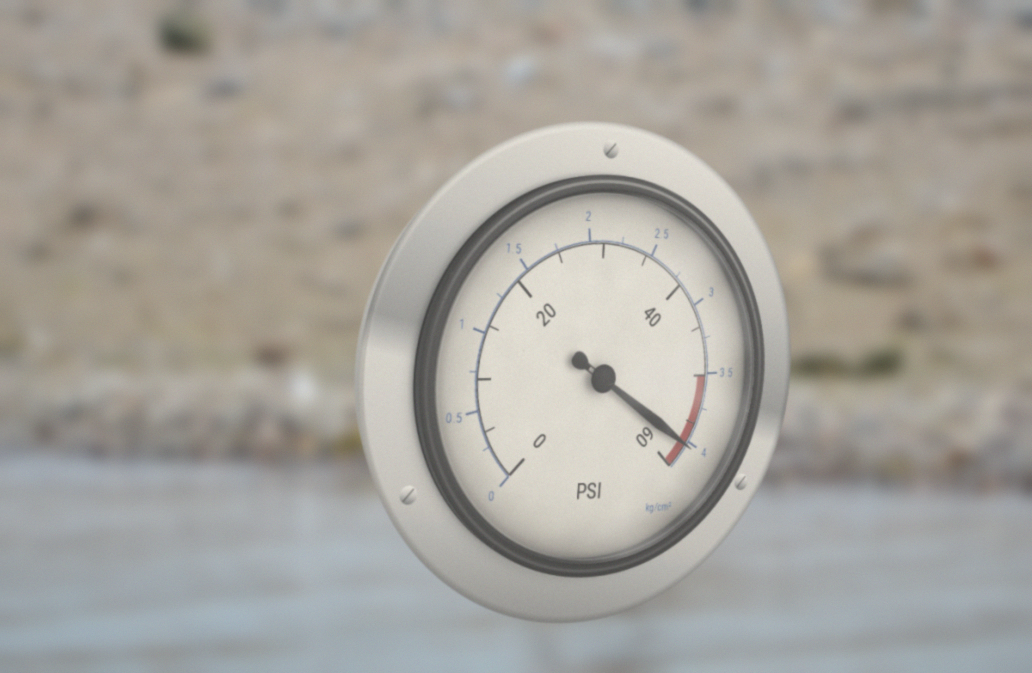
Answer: 57.5psi
